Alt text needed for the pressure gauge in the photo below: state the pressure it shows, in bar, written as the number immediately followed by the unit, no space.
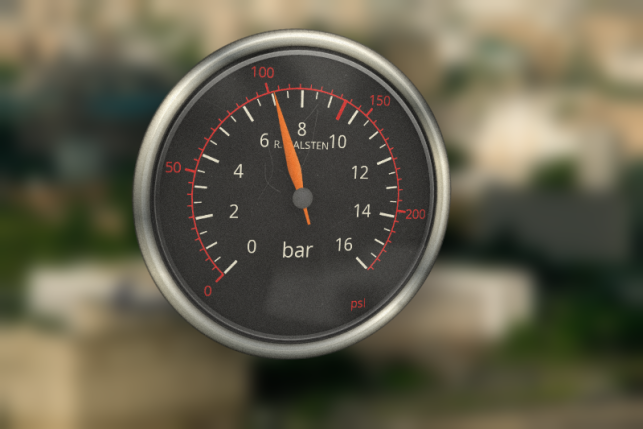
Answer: 7bar
